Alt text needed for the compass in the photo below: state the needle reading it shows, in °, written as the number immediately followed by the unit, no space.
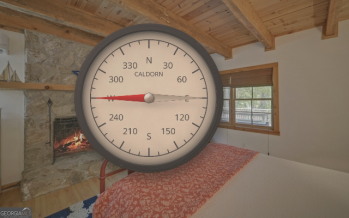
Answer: 270°
